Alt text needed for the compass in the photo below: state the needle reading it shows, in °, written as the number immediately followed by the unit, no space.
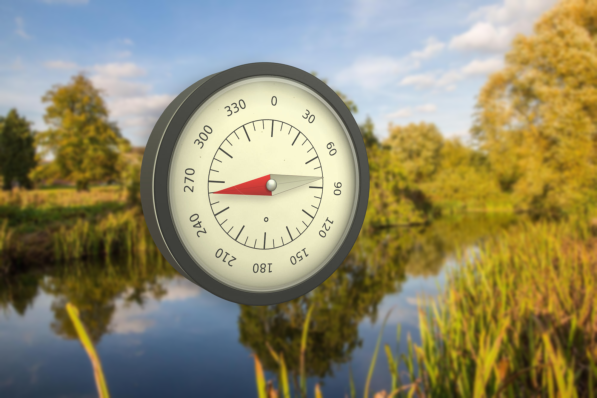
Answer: 260°
